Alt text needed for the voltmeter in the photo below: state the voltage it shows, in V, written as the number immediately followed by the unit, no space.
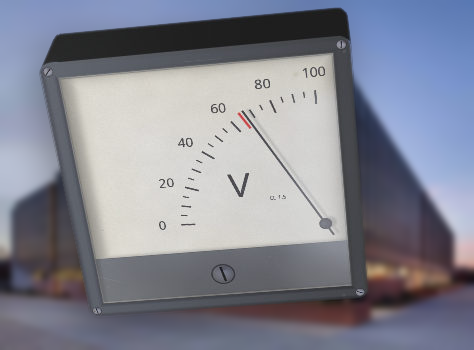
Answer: 67.5V
